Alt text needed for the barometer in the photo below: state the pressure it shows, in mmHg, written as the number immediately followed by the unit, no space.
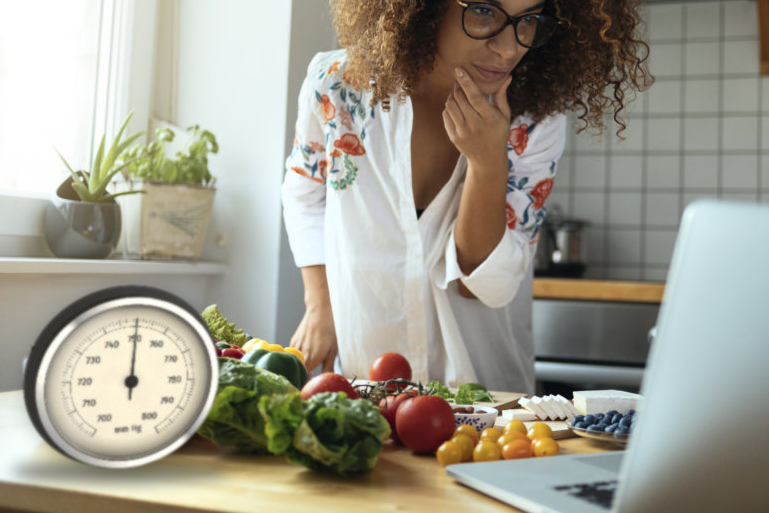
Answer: 750mmHg
